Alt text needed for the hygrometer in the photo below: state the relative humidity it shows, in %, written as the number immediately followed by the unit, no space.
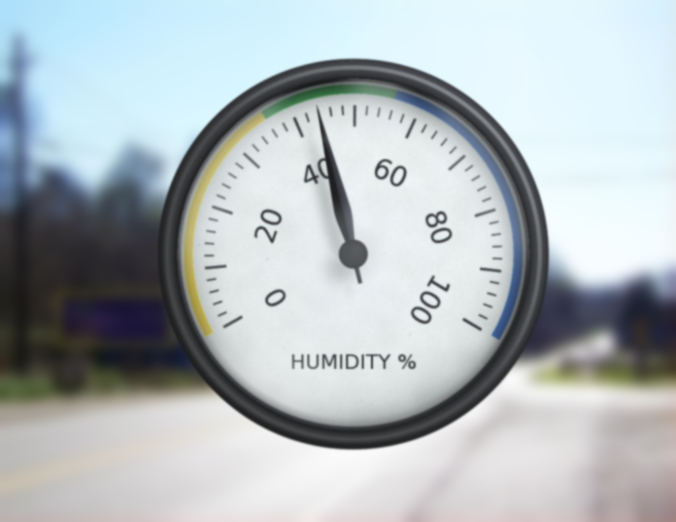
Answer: 44%
